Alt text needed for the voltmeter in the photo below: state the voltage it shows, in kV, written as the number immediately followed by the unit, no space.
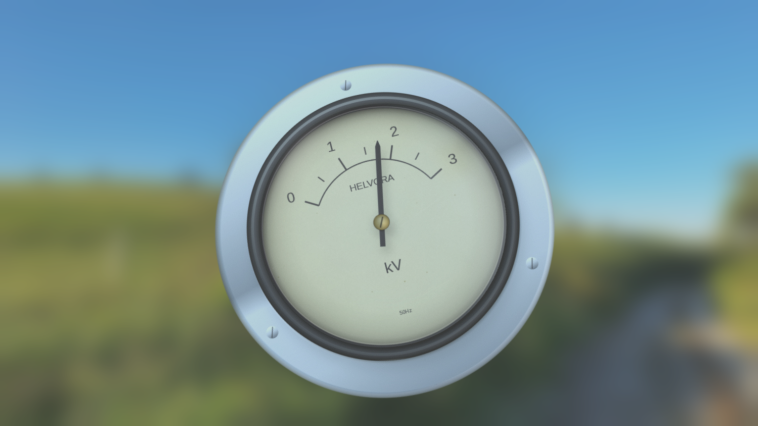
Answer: 1.75kV
